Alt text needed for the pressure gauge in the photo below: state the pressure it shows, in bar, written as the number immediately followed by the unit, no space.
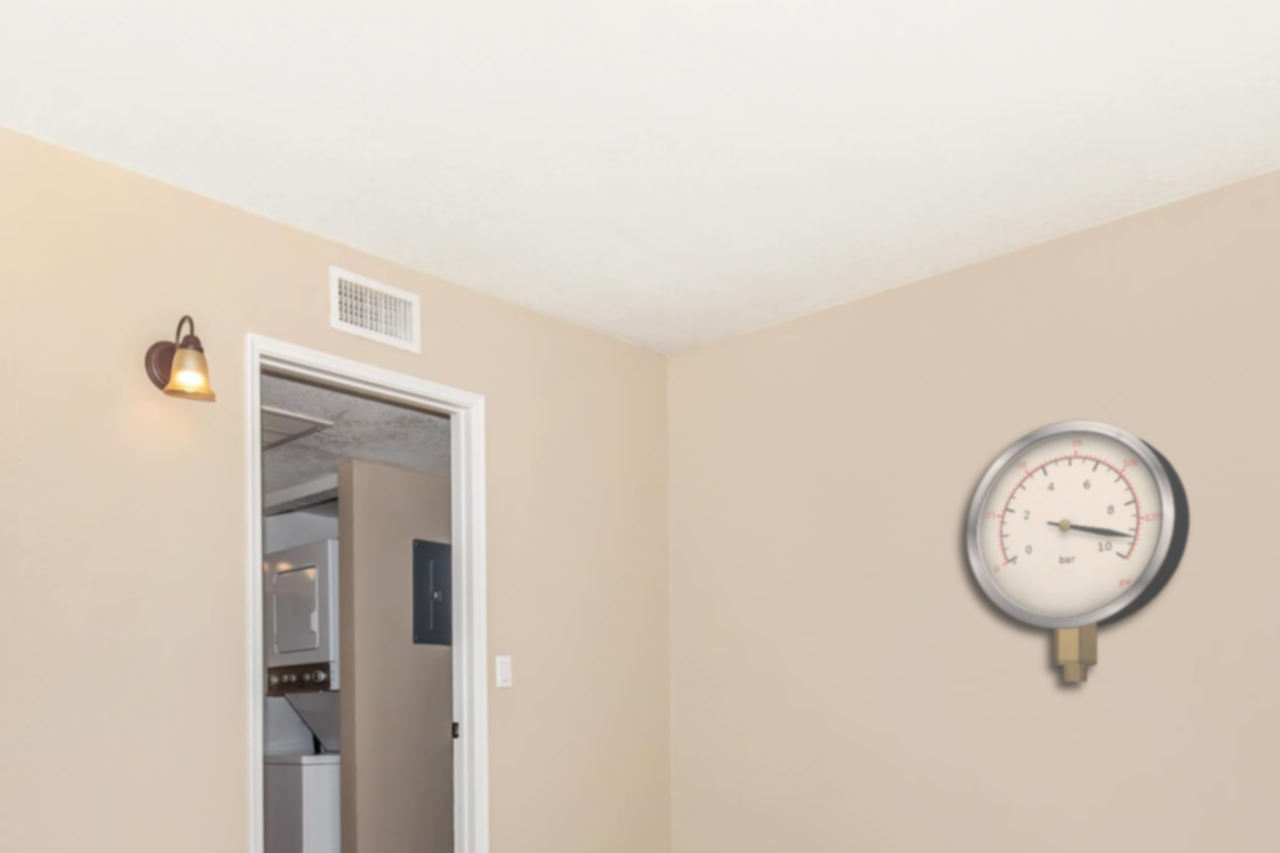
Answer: 9.25bar
